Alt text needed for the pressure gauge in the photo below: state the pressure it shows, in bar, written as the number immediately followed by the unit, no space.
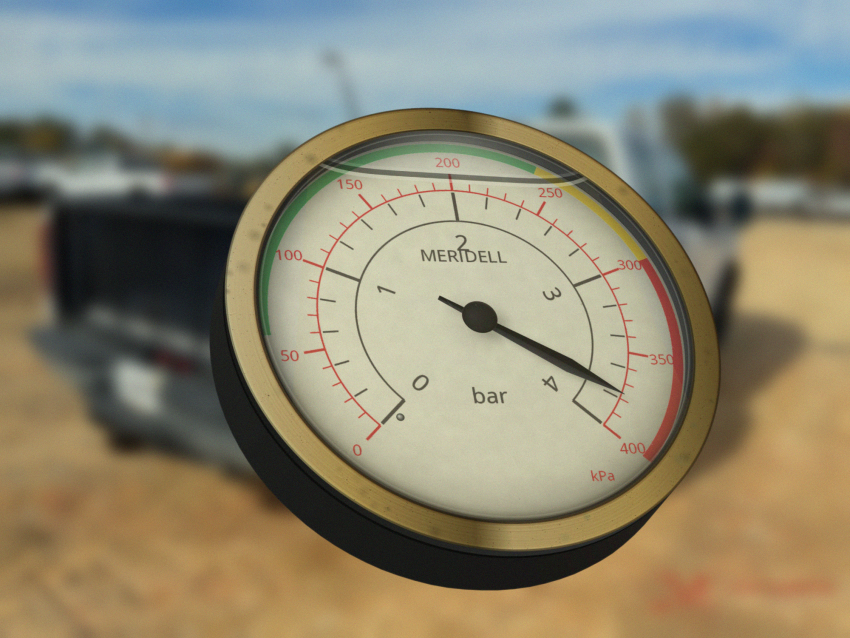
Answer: 3.8bar
